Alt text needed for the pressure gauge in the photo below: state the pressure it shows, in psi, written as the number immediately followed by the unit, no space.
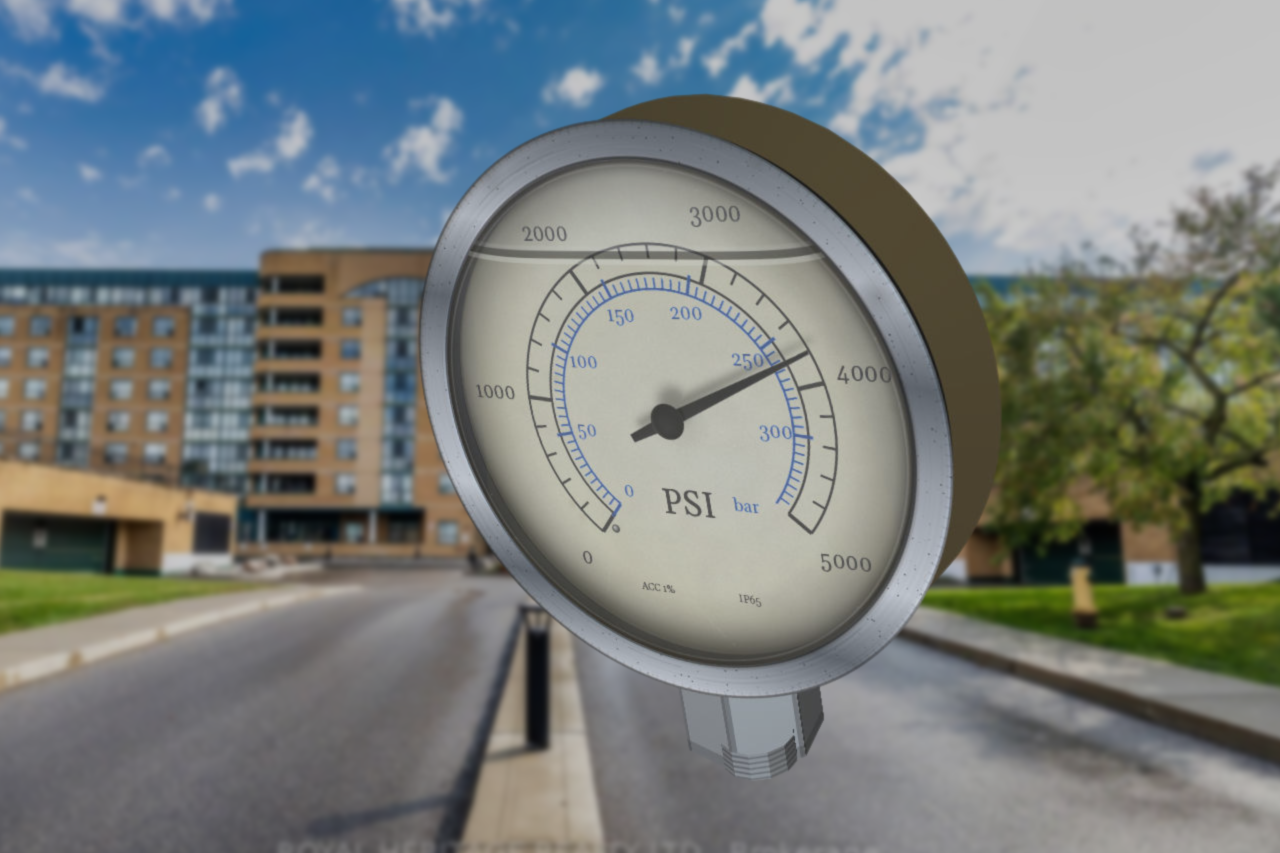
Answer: 3800psi
